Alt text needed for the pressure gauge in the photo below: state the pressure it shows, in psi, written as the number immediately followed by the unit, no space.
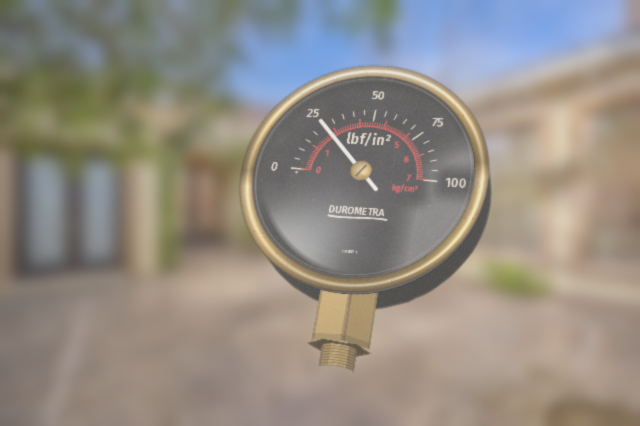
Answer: 25psi
